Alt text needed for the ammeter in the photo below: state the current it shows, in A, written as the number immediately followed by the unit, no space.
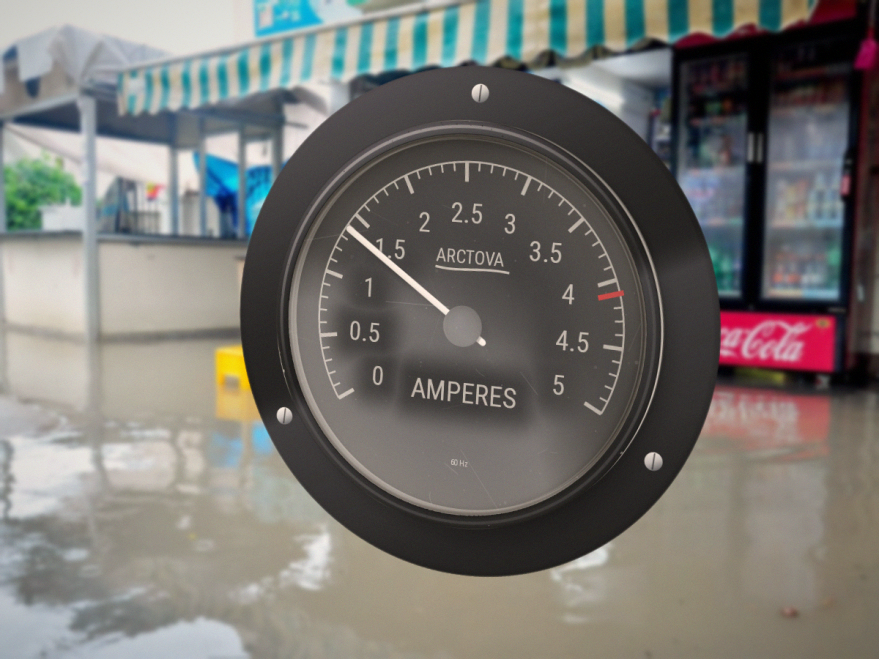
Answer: 1.4A
